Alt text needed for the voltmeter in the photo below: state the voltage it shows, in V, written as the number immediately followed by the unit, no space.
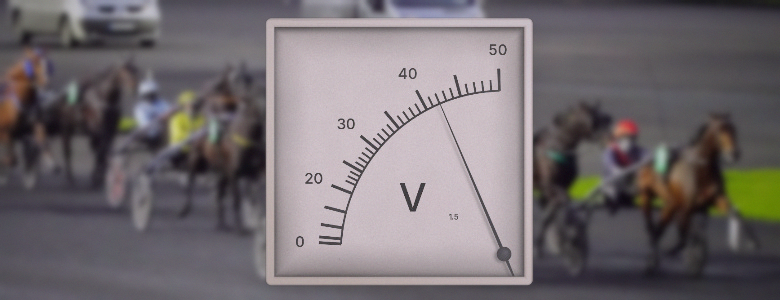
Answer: 42V
